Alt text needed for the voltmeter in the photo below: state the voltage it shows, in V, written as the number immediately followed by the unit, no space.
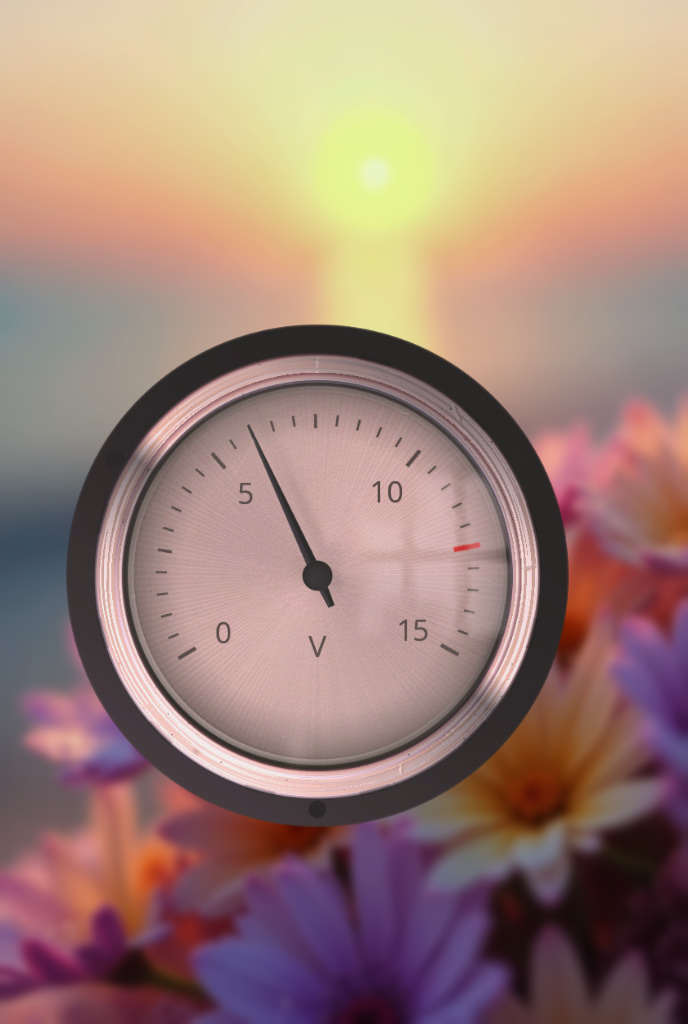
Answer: 6V
